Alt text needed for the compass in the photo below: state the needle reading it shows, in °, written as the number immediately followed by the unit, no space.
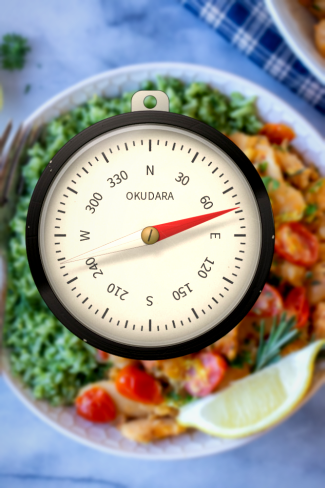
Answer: 72.5°
